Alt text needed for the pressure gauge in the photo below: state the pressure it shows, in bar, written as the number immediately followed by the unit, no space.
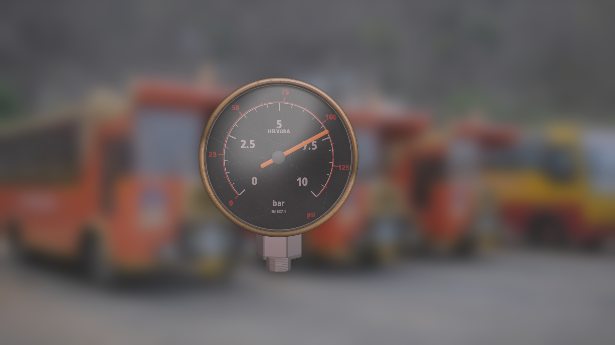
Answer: 7.25bar
